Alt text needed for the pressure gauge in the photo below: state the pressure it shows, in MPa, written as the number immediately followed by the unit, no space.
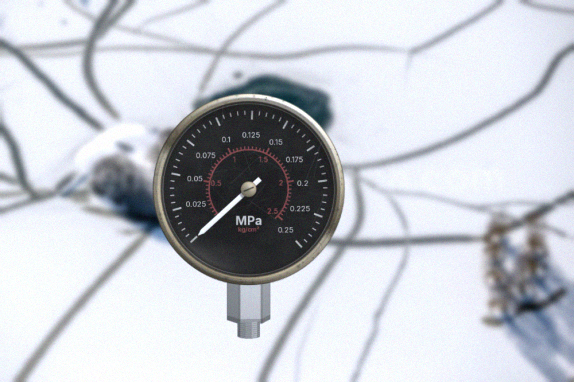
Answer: 0MPa
